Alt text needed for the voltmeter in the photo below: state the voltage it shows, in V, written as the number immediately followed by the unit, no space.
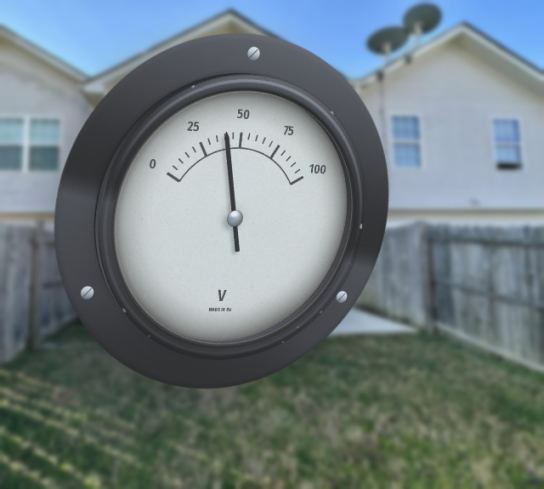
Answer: 40V
